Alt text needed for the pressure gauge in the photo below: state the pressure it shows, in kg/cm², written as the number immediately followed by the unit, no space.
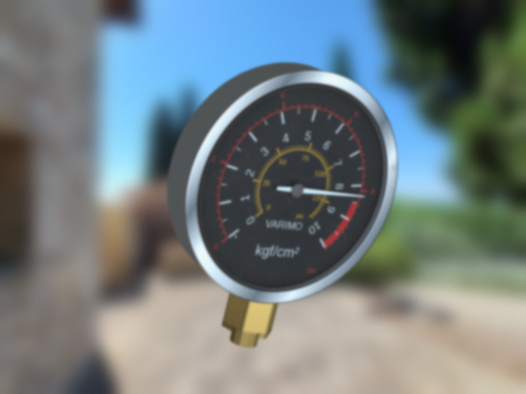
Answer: 8.25kg/cm²
